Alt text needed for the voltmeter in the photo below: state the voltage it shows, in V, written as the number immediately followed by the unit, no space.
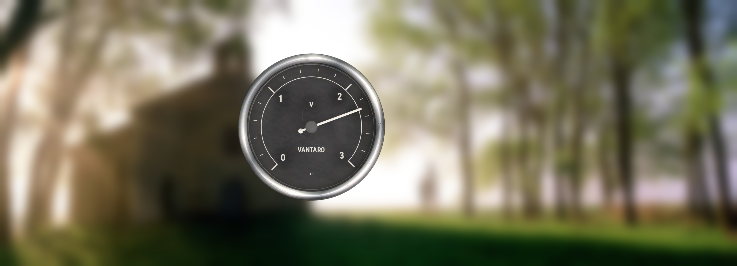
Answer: 2.3V
